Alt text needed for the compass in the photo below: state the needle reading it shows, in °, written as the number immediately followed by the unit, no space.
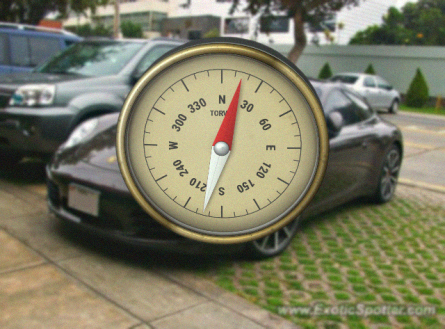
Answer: 15°
